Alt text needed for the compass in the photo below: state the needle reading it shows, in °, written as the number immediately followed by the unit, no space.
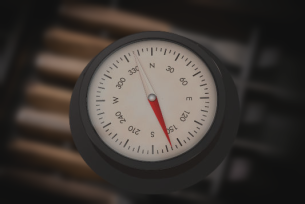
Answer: 160°
